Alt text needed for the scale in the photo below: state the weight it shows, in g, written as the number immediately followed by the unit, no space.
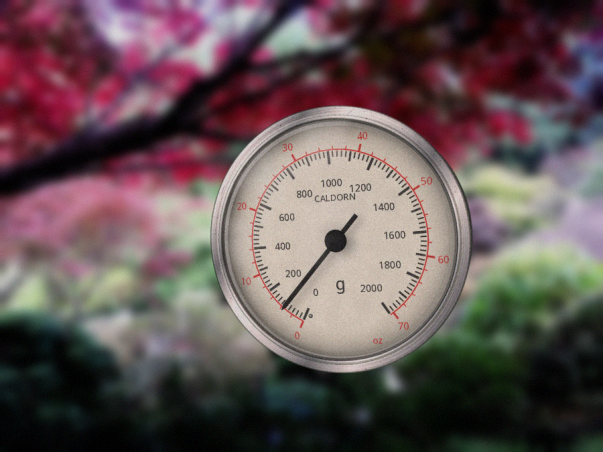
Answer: 100g
